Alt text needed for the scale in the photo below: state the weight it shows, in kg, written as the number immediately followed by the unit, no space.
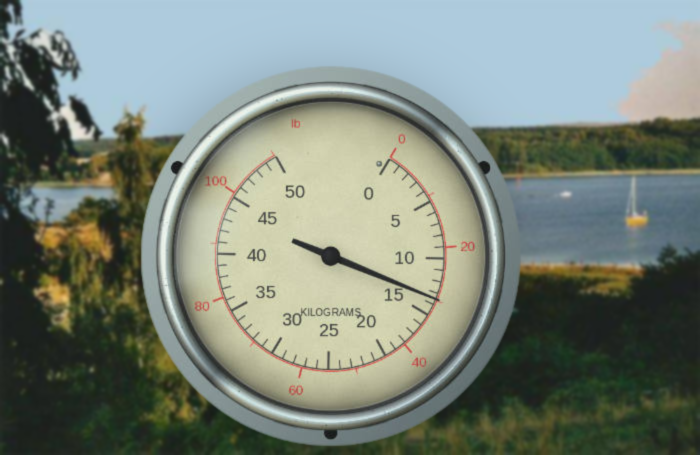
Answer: 13.5kg
